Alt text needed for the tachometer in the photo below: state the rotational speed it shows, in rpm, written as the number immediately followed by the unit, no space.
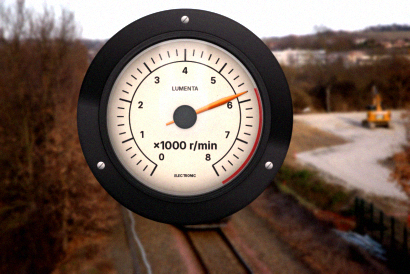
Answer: 5800rpm
